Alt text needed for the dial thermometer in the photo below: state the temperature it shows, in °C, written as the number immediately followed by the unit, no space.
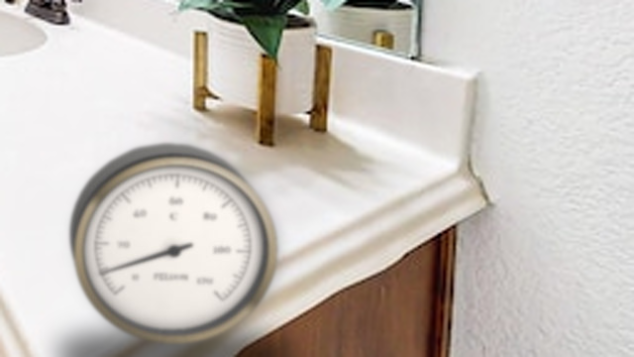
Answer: 10°C
